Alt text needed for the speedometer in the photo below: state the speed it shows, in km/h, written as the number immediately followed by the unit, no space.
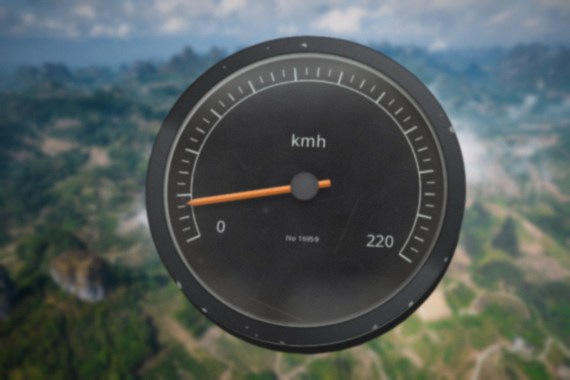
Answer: 15km/h
